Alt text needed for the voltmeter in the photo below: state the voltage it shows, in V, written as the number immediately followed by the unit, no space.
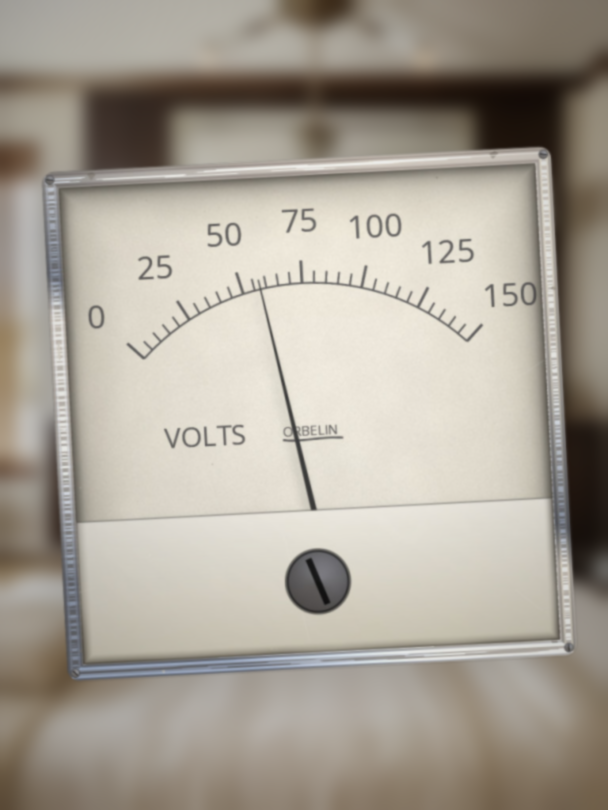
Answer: 57.5V
